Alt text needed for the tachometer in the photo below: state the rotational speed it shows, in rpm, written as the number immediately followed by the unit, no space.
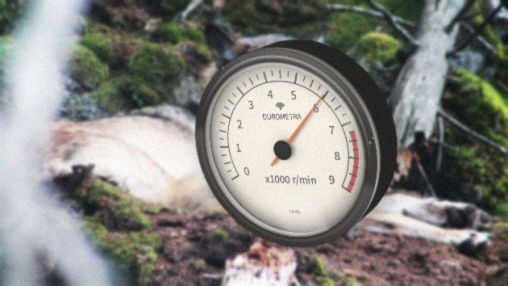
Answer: 6000rpm
